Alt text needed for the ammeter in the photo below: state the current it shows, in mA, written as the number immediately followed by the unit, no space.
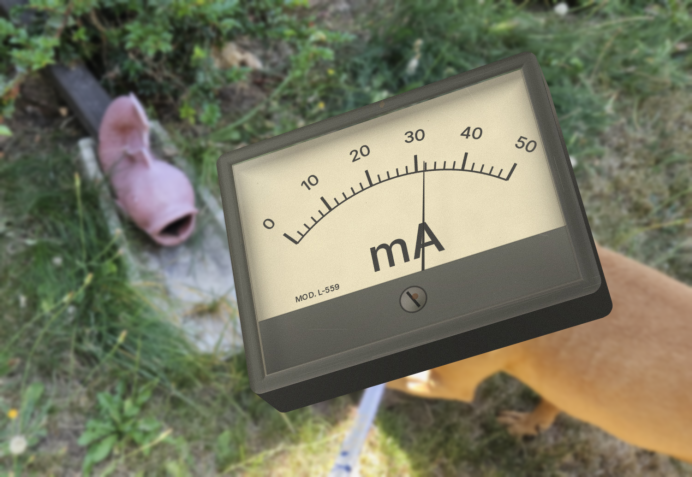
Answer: 32mA
